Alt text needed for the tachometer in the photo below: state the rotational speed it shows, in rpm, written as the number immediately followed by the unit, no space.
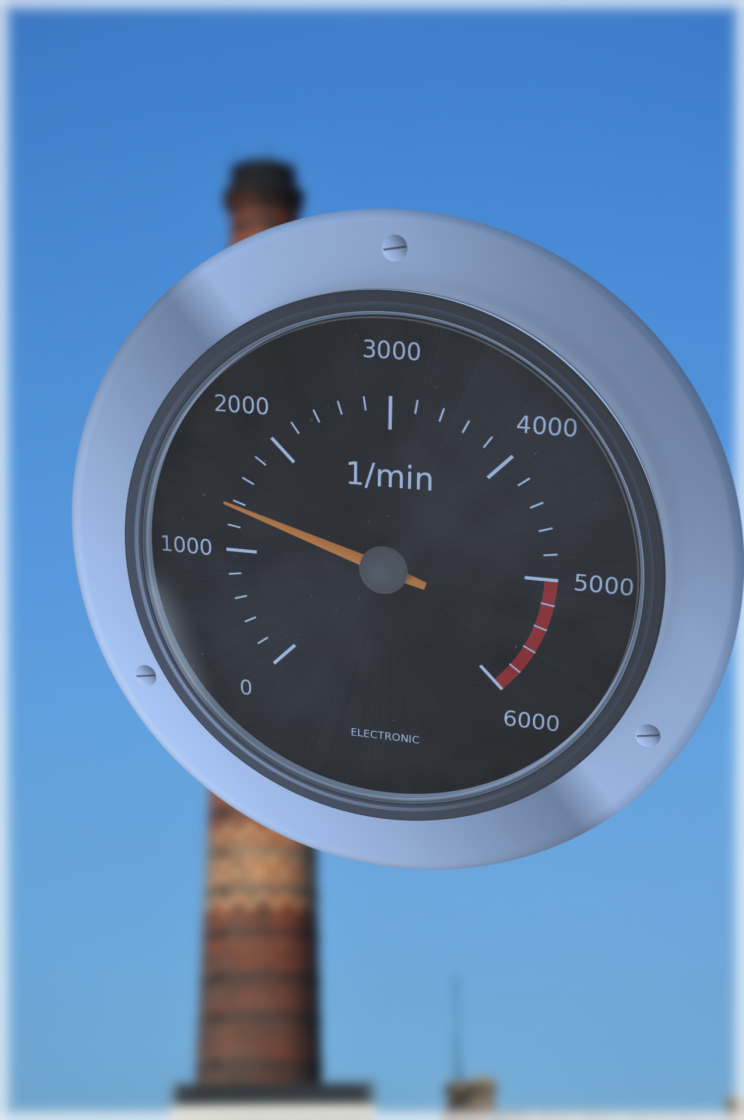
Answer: 1400rpm
